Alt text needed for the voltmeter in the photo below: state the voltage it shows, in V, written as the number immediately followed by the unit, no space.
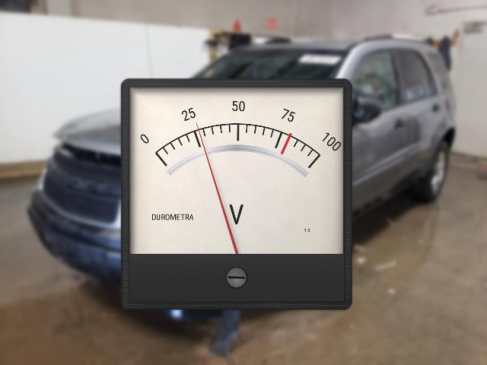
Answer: 27.5V
